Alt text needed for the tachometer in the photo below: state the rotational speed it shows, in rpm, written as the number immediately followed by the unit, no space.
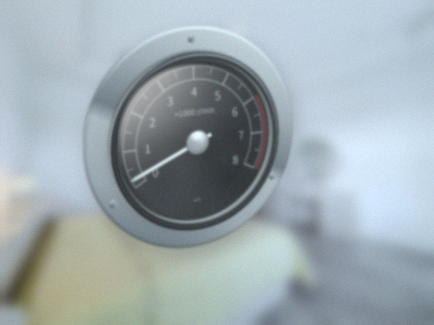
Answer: 250rpm
